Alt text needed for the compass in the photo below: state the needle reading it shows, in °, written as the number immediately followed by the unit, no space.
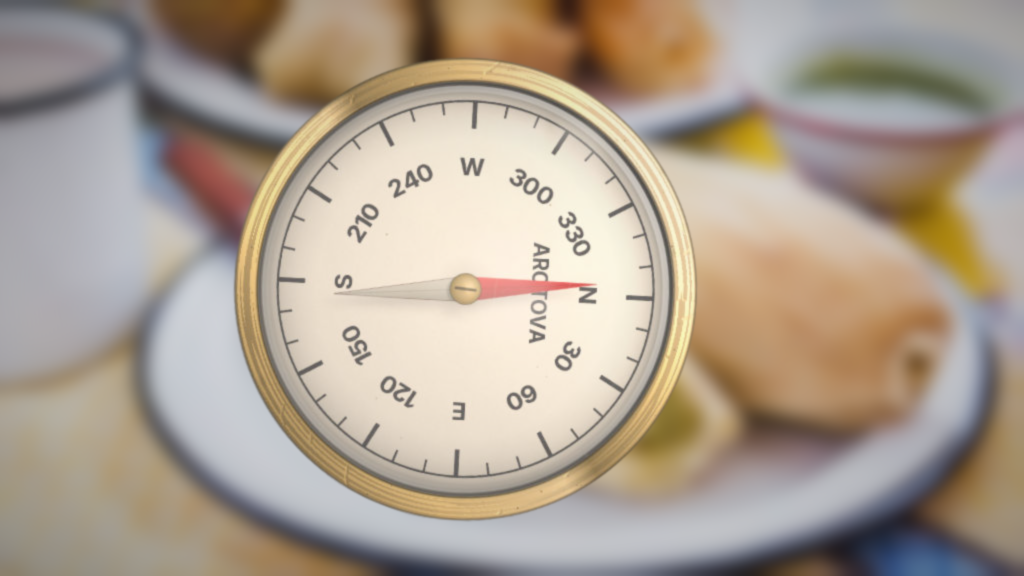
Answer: 355°
